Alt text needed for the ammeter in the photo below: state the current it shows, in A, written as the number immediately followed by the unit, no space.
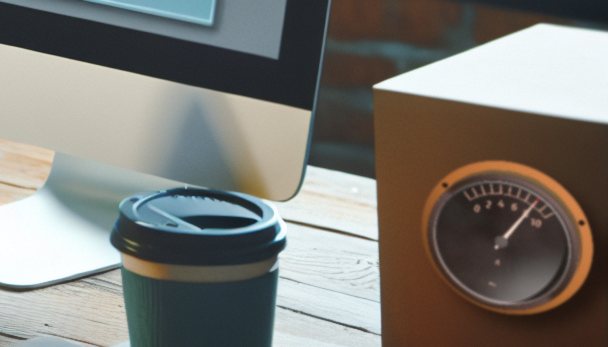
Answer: 8A
